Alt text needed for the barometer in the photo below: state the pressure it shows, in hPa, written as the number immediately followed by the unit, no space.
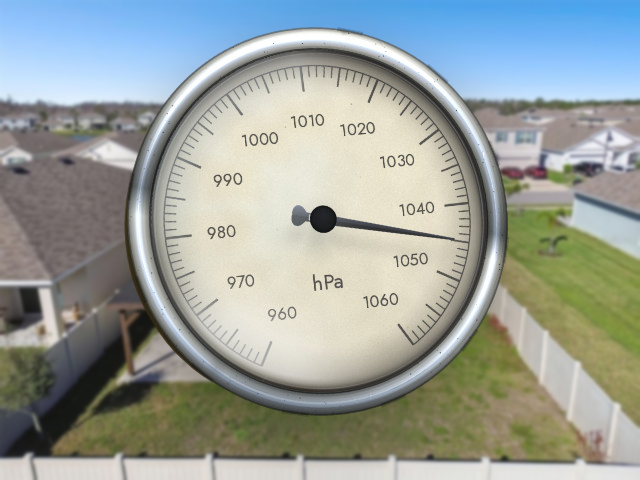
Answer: 1045hPa
